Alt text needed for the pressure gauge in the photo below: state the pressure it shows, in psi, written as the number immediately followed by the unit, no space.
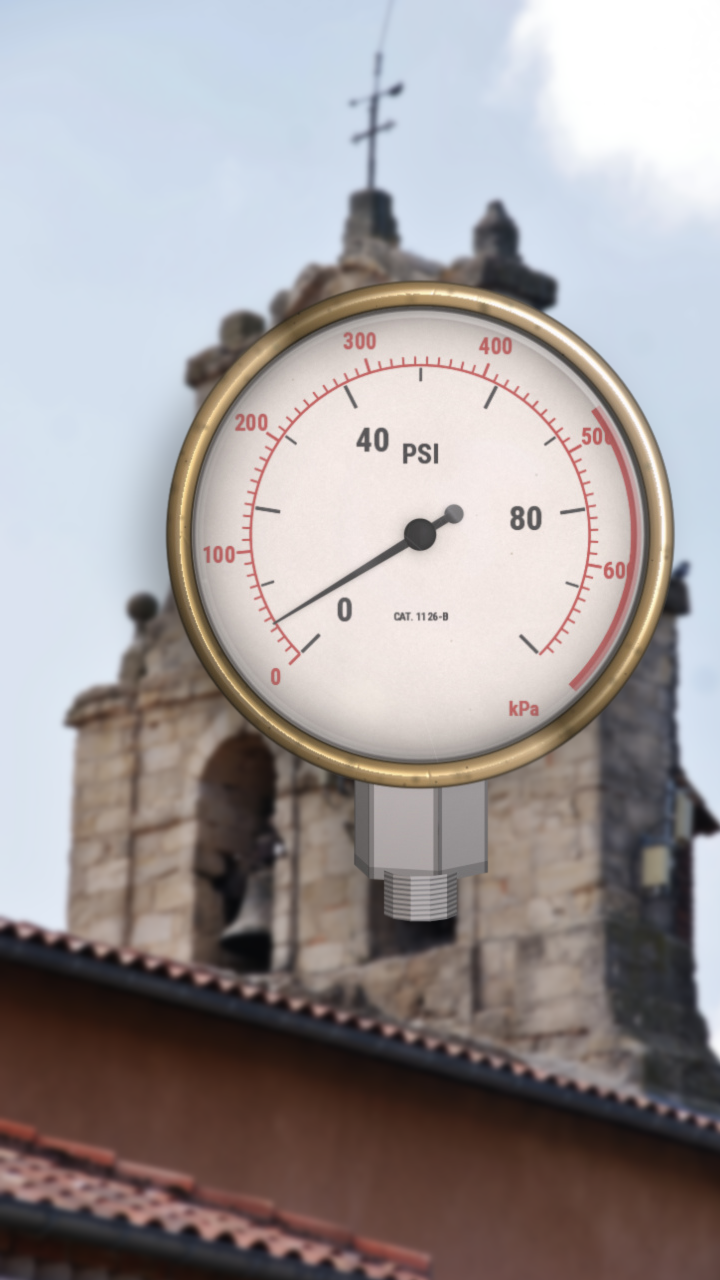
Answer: 5psi
